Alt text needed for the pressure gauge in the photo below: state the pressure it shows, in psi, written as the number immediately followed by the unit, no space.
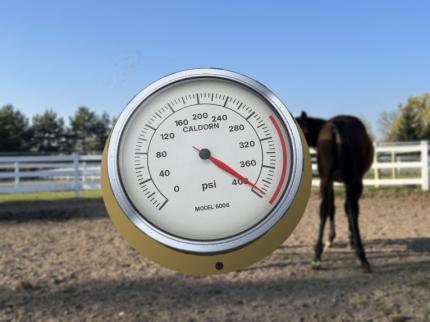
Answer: 395psi
